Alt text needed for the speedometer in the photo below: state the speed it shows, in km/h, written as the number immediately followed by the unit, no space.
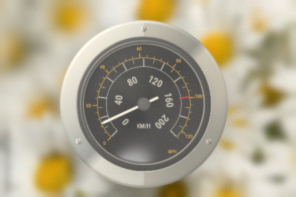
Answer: 15km/h
